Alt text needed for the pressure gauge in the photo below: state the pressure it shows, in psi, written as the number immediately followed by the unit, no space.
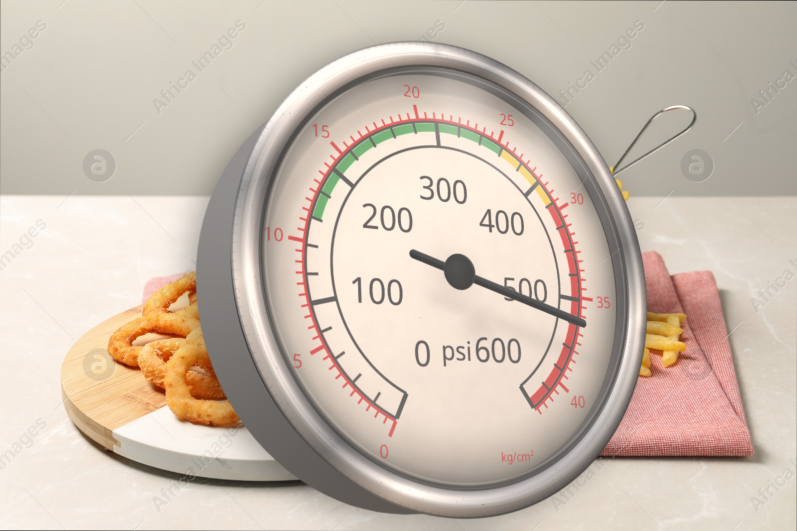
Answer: 520psi
